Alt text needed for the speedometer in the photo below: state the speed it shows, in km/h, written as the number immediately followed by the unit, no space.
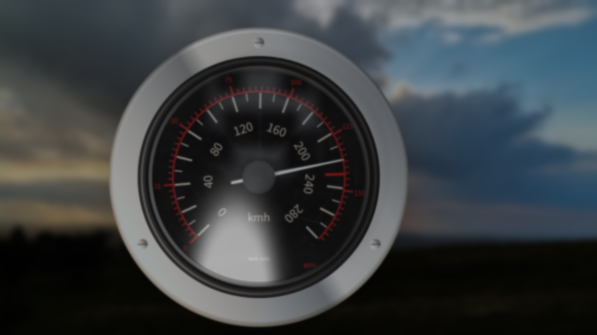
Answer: 220km/h
